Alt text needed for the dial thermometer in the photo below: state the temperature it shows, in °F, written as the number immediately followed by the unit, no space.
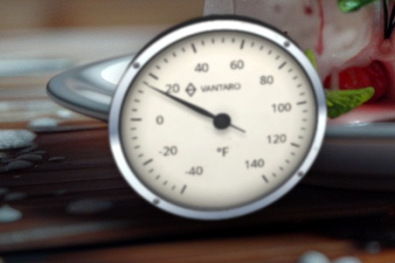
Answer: 16°F
